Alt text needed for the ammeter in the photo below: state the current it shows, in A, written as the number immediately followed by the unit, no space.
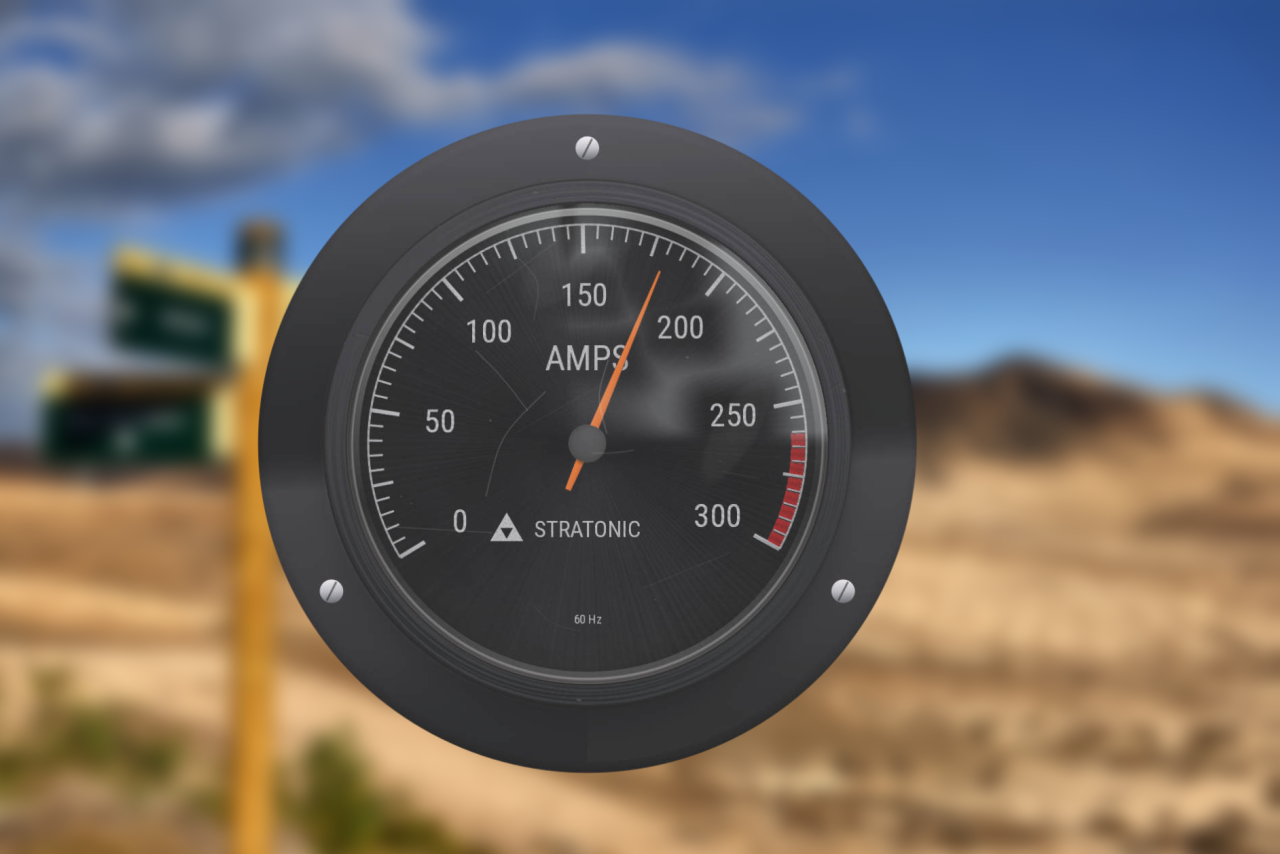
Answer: 180A
